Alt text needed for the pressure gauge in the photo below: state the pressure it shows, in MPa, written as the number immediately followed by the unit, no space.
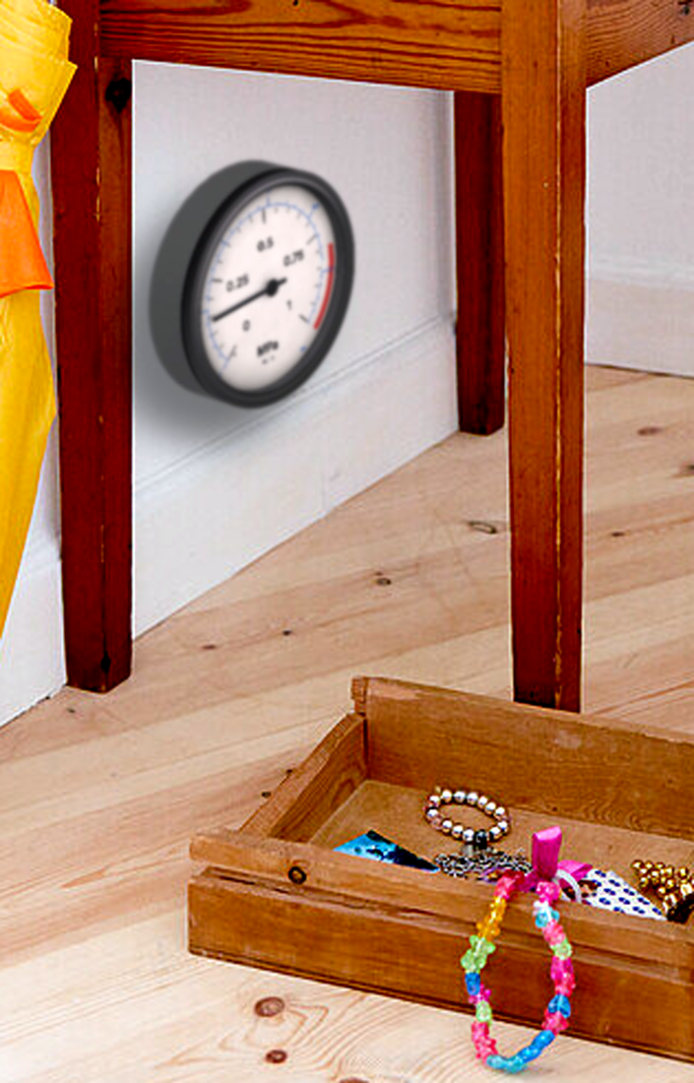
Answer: 0.15MPa
